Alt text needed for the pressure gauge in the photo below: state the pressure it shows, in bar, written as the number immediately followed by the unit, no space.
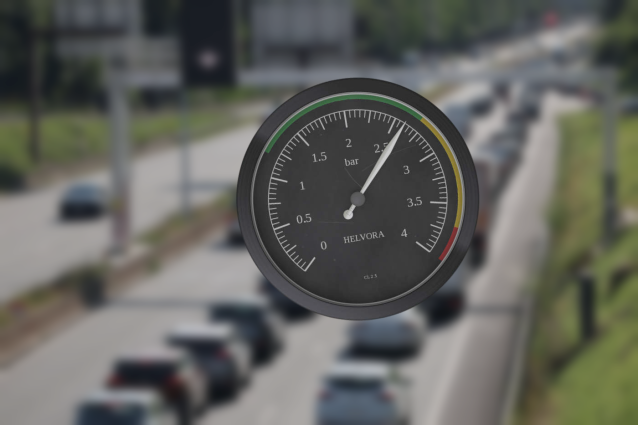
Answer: 2.6bar
